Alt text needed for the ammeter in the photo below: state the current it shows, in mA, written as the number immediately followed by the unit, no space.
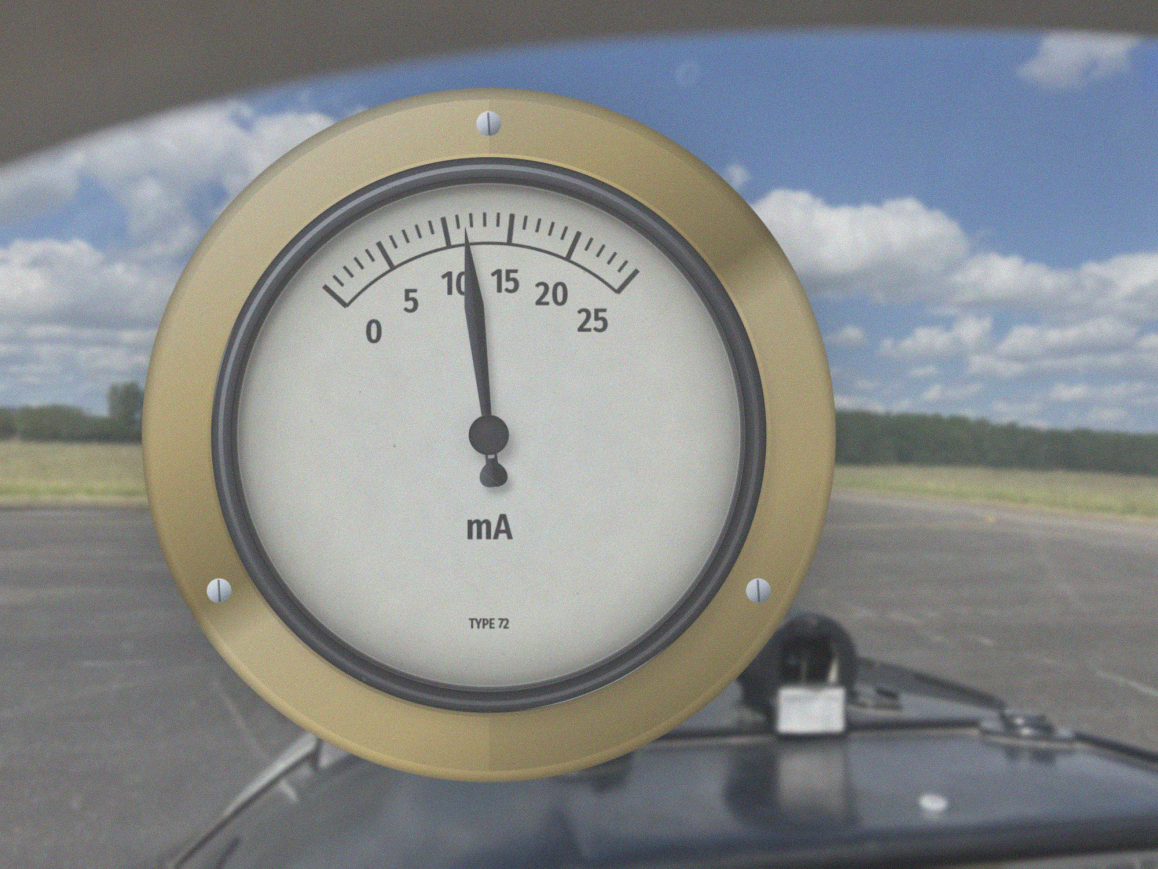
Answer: 11.5mA
